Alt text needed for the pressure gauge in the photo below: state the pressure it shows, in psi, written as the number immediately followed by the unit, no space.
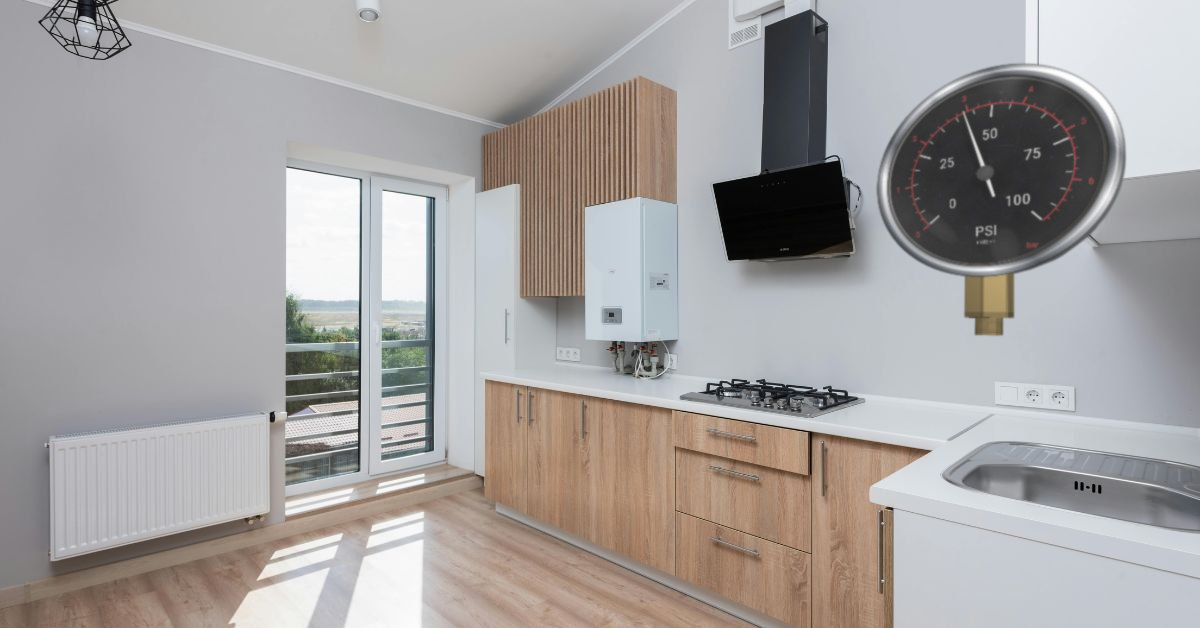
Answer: 42.5psi
